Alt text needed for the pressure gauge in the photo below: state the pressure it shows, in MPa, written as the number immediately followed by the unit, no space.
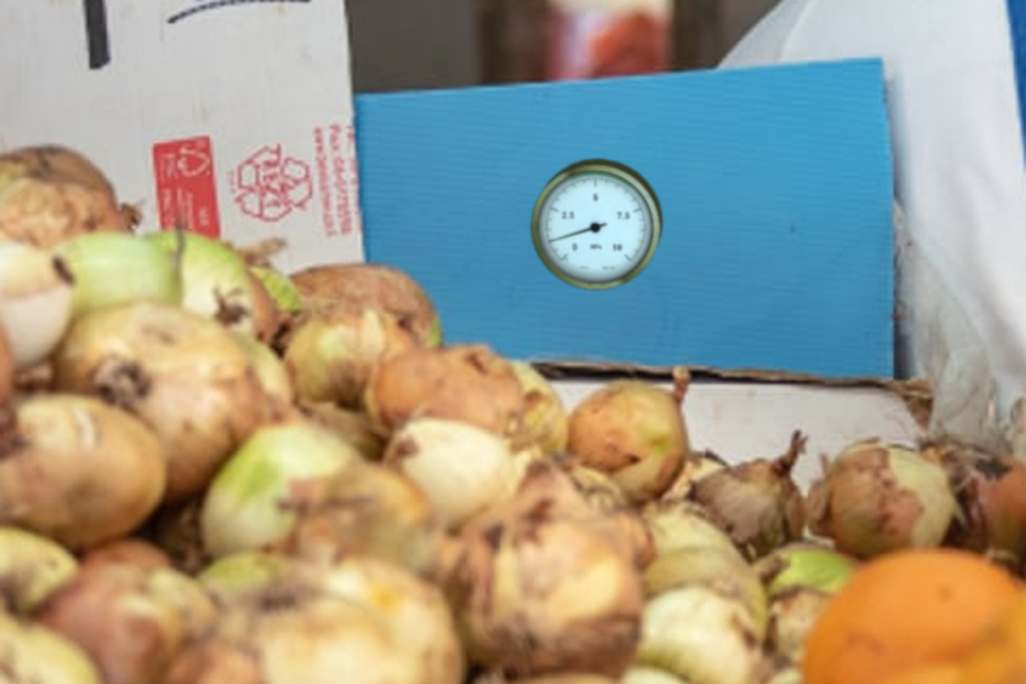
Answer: 1MPa
